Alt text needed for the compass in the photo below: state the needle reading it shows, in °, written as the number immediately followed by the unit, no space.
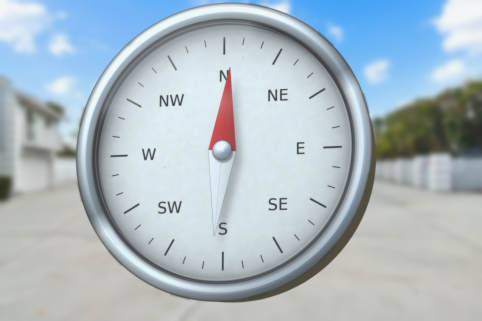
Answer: 5°
